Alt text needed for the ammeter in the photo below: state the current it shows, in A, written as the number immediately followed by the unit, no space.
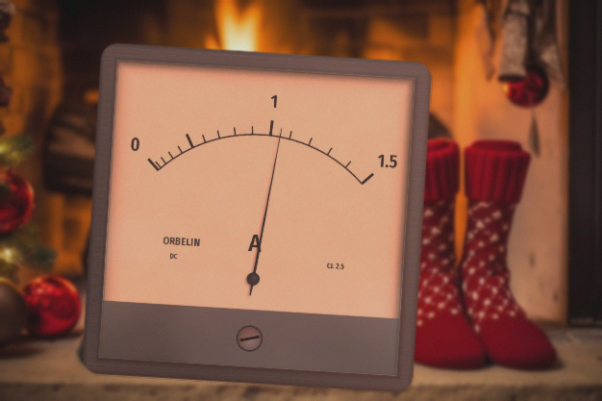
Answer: 1.05A
